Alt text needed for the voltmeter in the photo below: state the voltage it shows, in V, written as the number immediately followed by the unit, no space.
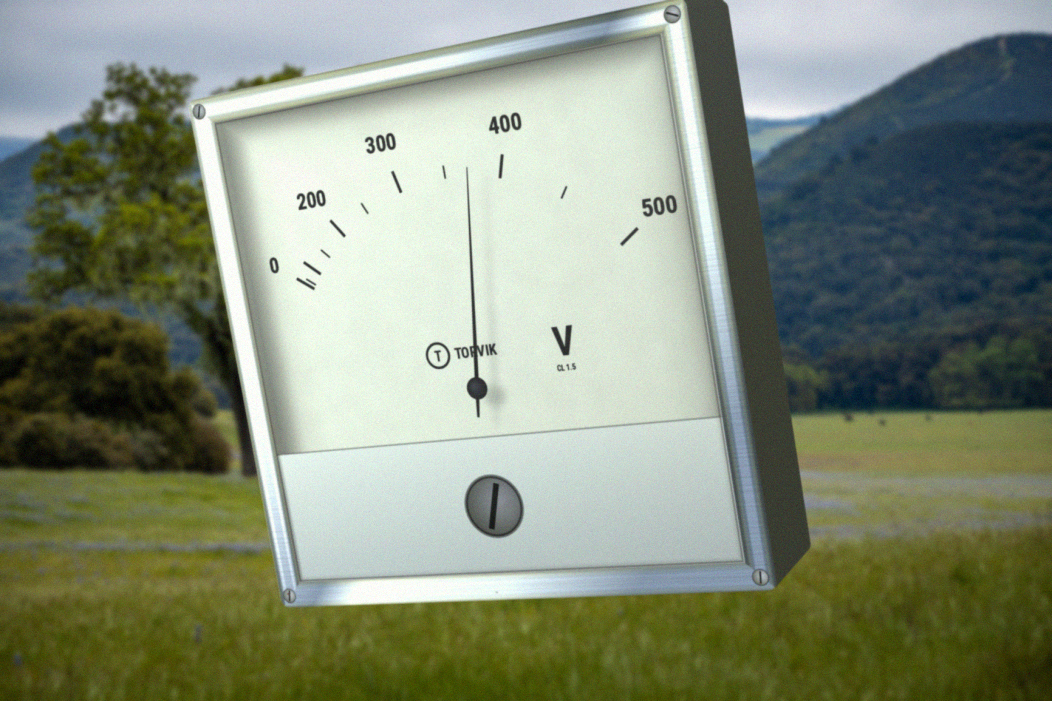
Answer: 375V
